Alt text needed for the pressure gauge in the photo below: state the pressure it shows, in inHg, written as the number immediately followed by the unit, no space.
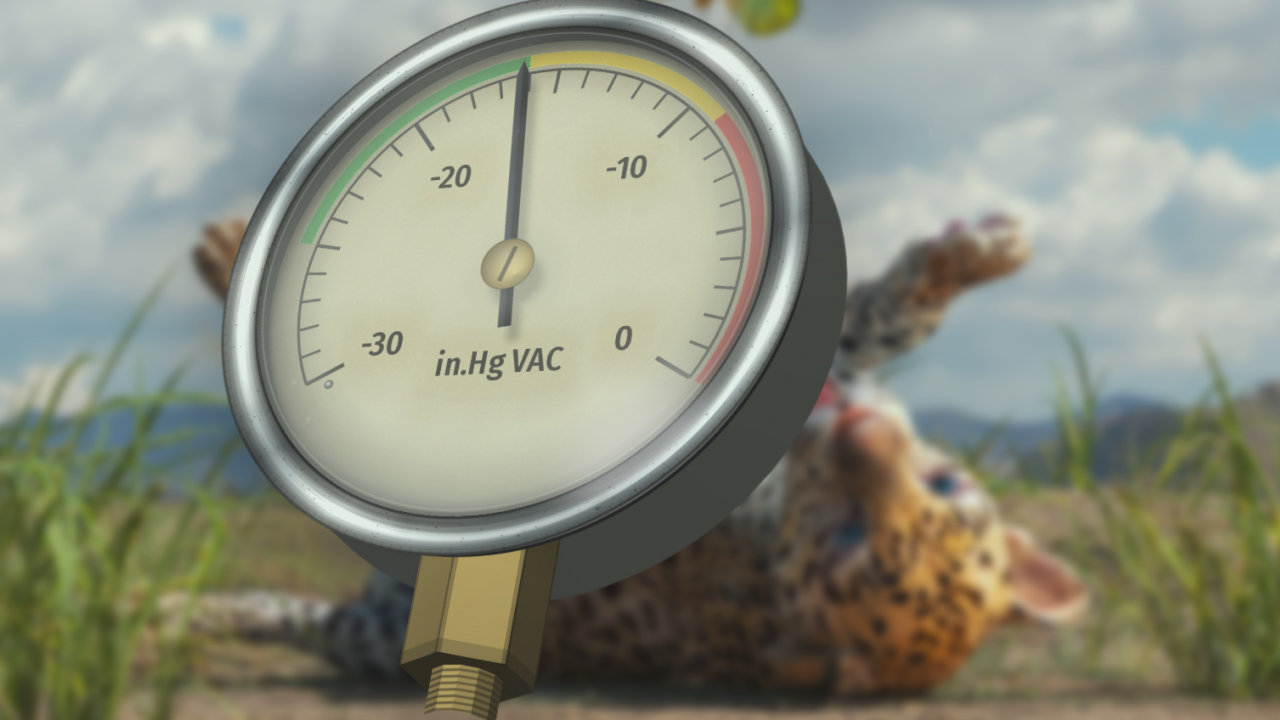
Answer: -16inHg
